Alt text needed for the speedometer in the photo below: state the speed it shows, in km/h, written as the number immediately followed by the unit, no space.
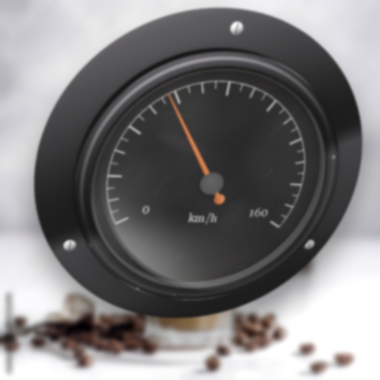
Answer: 57.5km/h
